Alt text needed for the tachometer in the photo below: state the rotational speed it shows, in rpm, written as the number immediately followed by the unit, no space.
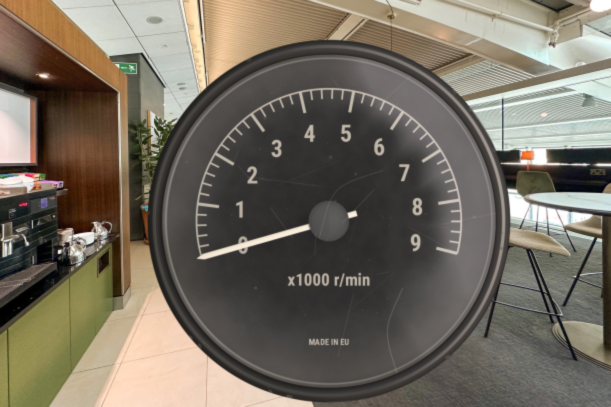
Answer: 0rpm
